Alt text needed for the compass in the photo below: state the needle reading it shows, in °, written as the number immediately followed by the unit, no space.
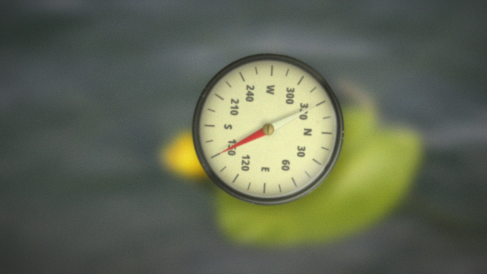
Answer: 150°
